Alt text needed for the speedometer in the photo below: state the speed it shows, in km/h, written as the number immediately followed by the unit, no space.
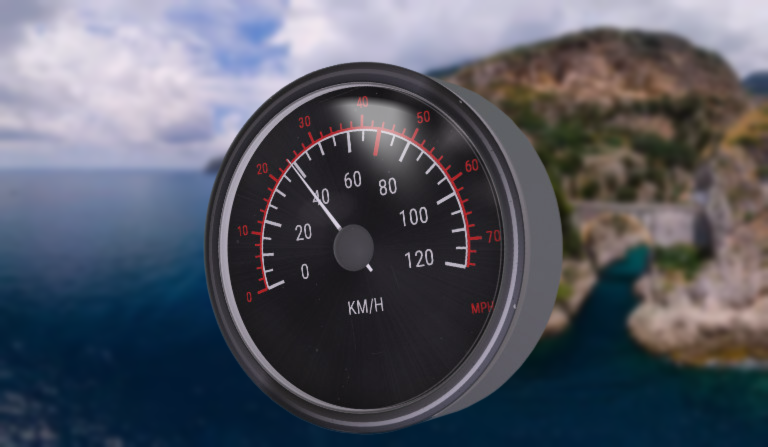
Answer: 40km/h
